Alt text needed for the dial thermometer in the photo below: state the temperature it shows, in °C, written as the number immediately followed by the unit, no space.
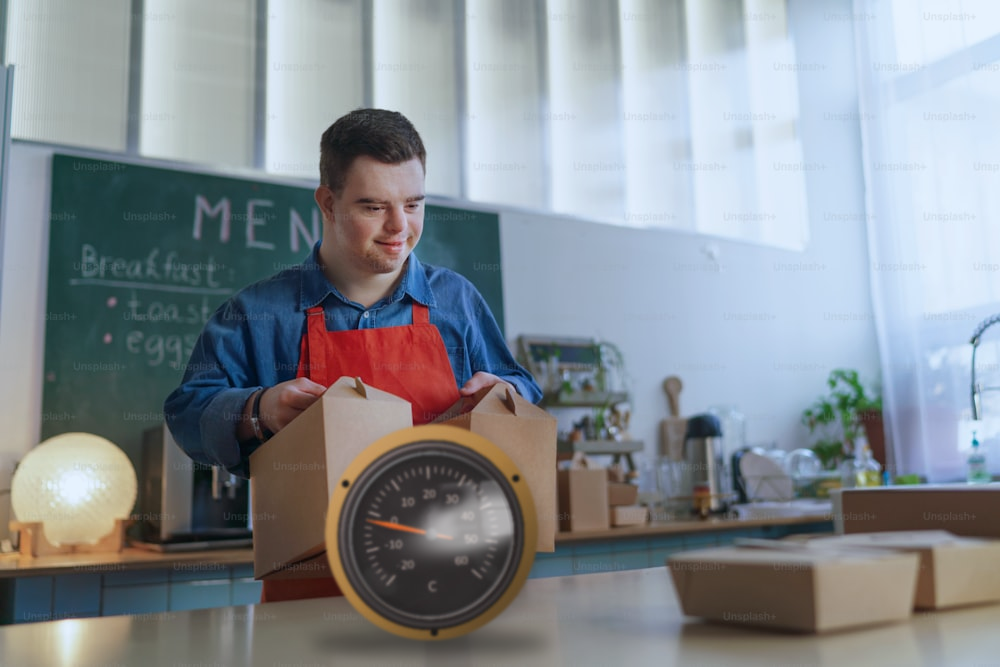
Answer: -2°C
